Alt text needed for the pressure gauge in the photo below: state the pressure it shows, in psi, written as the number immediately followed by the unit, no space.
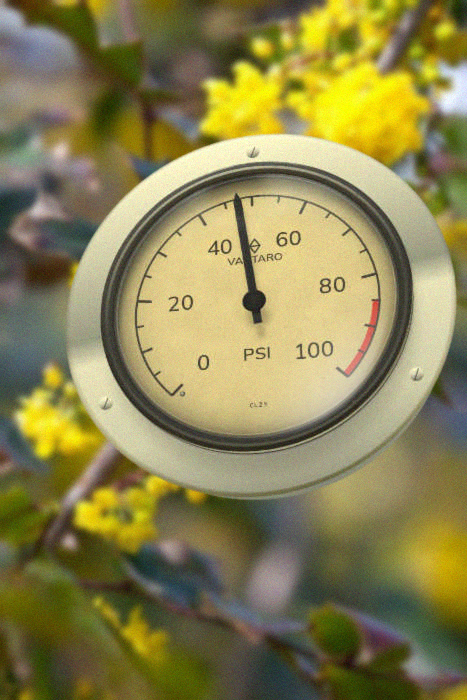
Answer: 47.5psi
